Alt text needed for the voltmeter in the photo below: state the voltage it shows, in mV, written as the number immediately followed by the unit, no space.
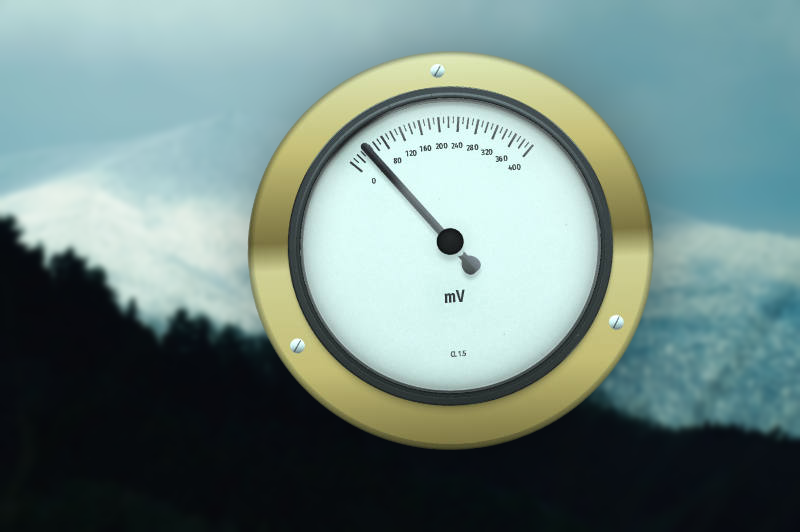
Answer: 40mV
